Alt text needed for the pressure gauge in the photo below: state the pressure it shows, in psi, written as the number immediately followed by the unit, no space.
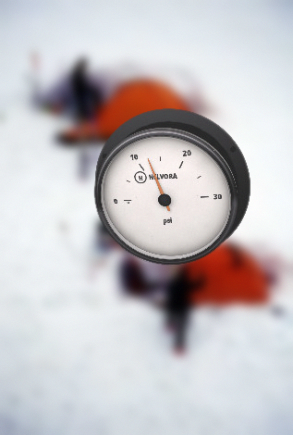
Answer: 12.5psi
